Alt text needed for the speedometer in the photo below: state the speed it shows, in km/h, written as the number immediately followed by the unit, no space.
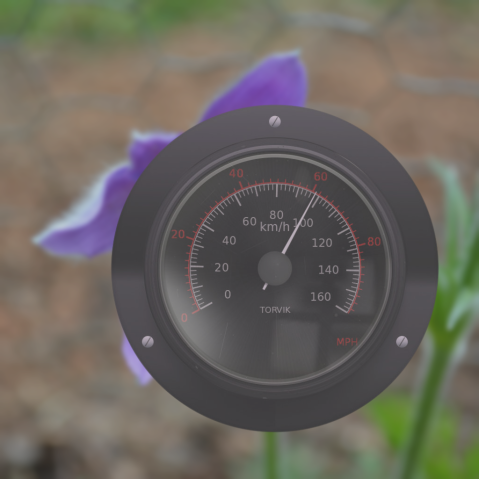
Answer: 98km/h
